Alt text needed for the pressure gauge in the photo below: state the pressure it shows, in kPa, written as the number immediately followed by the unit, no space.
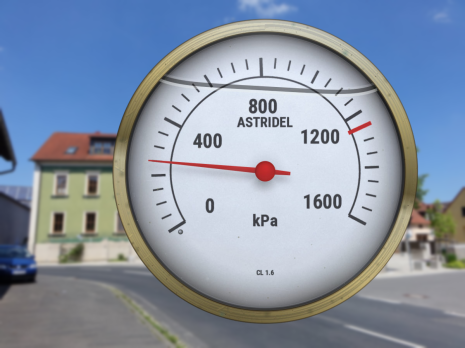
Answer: 250kPa
